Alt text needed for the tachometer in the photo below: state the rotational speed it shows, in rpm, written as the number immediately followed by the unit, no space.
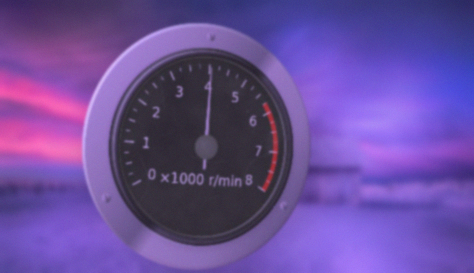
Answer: 4000rpm
